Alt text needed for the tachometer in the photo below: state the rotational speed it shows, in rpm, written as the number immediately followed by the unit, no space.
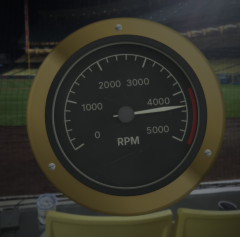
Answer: 4300rpm
